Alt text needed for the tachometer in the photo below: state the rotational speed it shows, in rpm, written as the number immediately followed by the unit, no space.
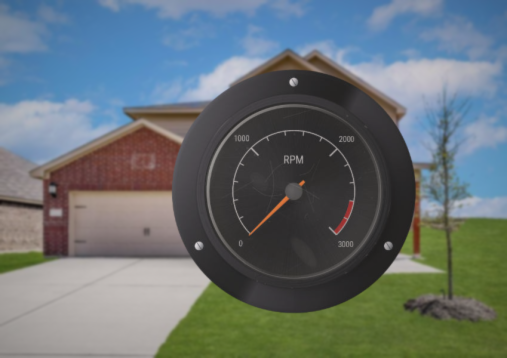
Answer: 0rpm
